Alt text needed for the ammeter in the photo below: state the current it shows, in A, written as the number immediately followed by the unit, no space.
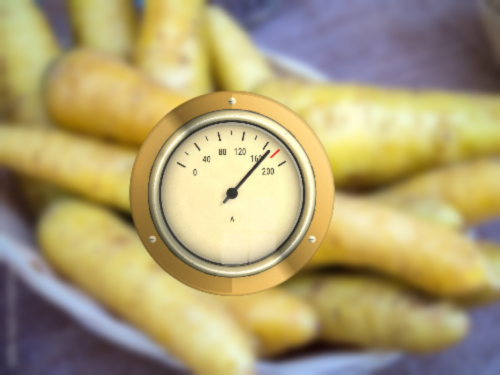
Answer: 170A
